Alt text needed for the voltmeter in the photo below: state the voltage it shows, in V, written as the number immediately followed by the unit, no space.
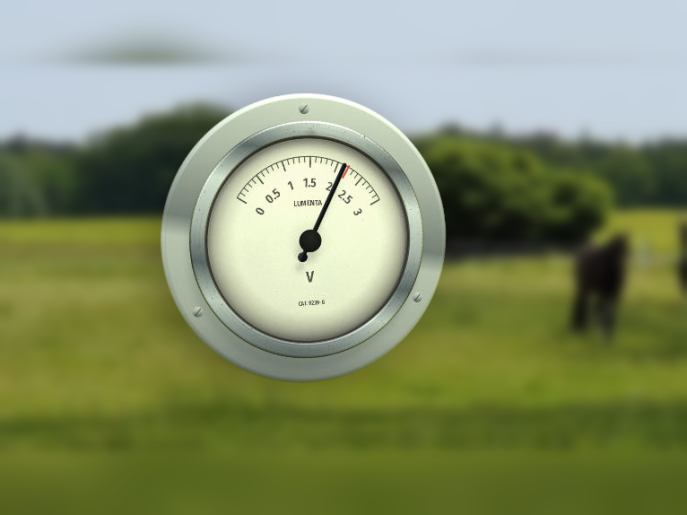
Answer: 2.1V
